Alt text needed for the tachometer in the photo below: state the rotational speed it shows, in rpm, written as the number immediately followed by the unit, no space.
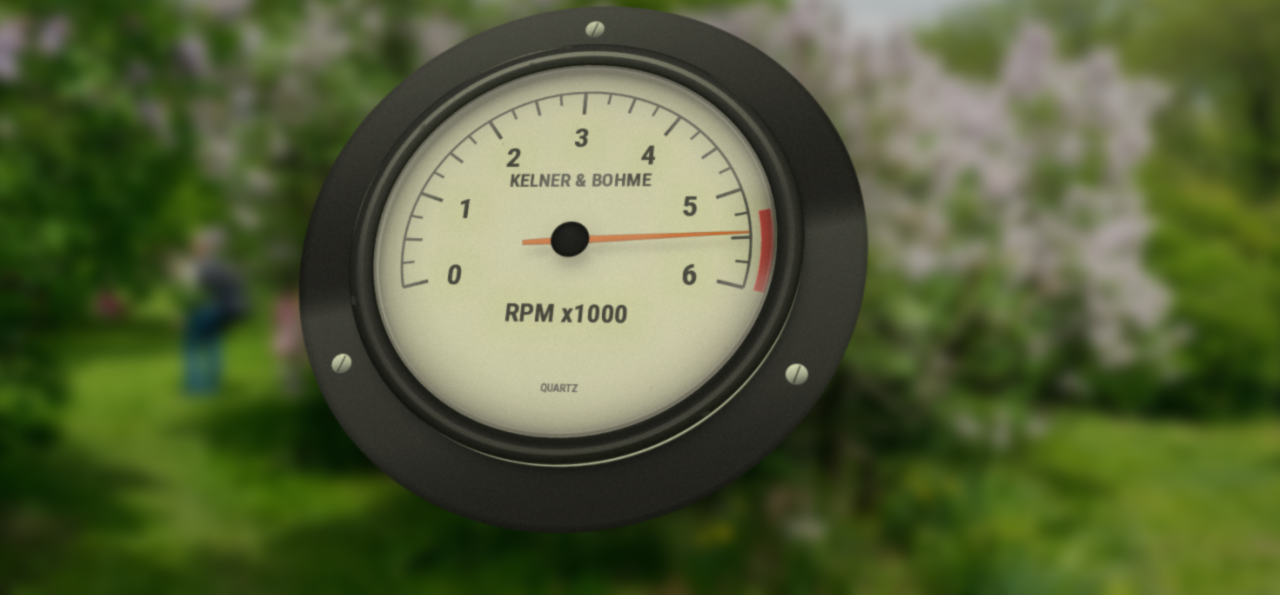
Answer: 5500rpm
